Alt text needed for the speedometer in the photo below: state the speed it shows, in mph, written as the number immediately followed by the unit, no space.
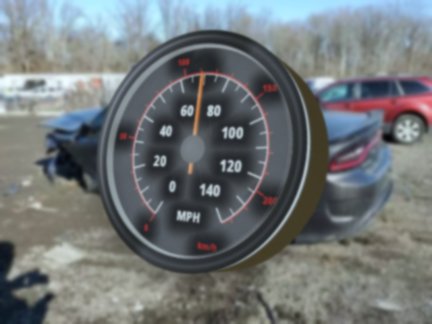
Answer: 70mph
